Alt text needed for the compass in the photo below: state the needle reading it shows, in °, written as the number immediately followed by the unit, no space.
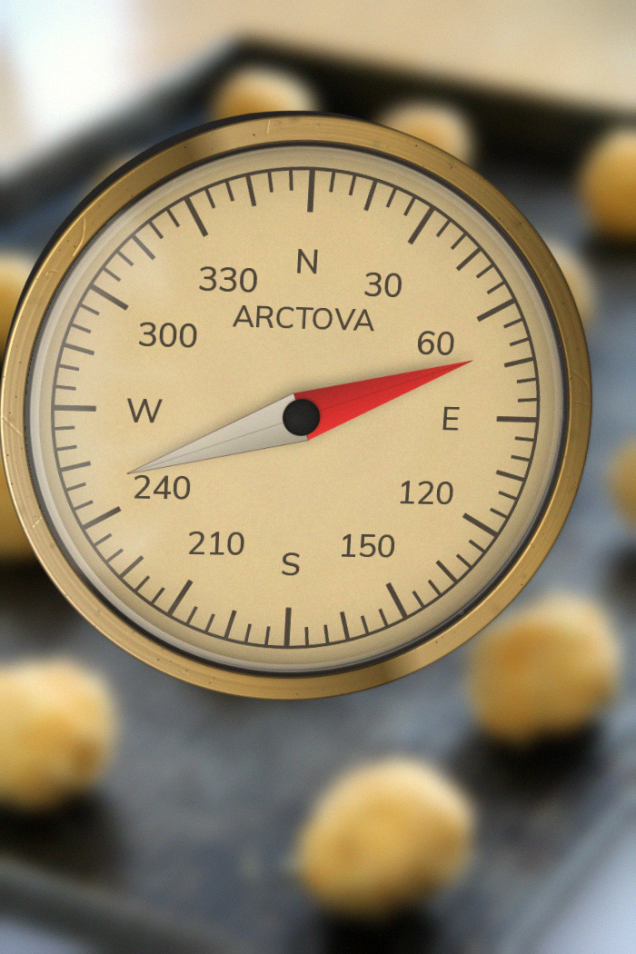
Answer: 70°
